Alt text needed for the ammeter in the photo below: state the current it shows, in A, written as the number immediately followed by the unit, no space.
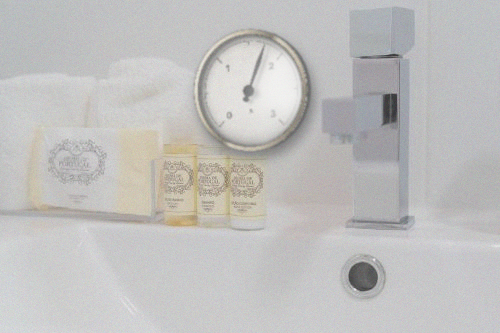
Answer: 1.75A
